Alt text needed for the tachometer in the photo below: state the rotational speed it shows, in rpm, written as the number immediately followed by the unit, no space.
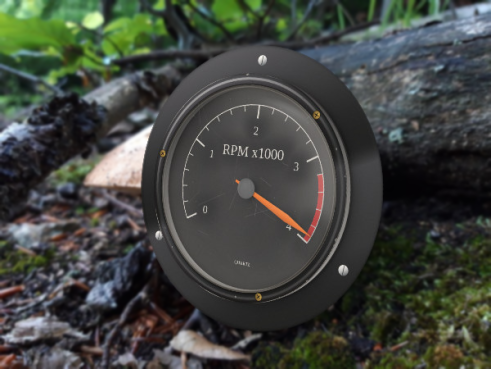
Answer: 3900rpm
